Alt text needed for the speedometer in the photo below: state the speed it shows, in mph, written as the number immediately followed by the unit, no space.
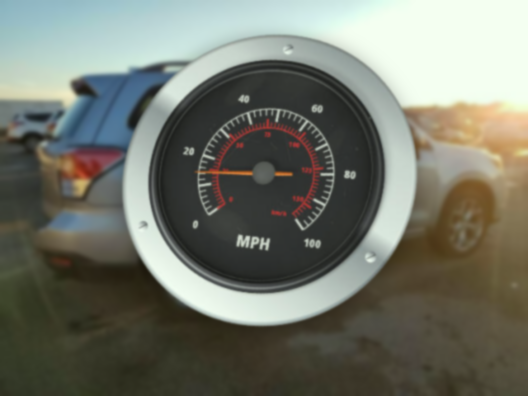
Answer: 14mph
